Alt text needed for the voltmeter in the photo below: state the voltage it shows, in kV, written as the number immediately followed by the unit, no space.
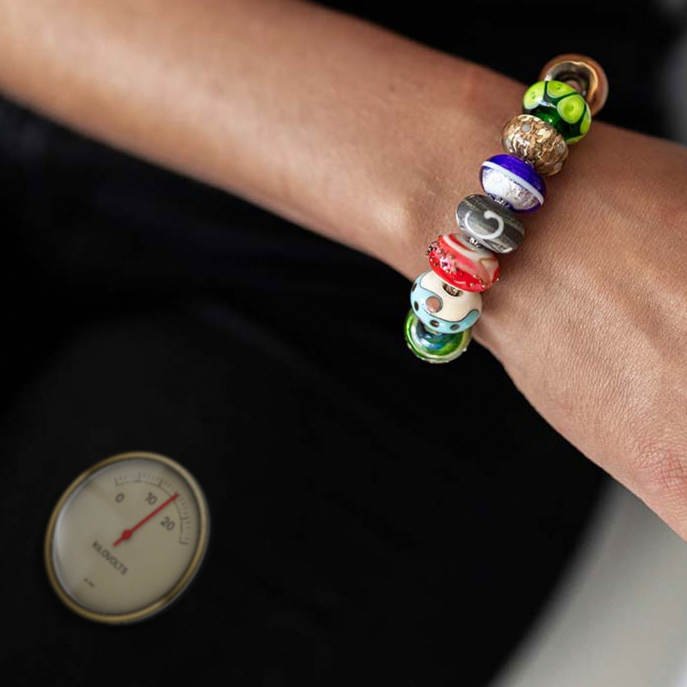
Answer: 15kV
